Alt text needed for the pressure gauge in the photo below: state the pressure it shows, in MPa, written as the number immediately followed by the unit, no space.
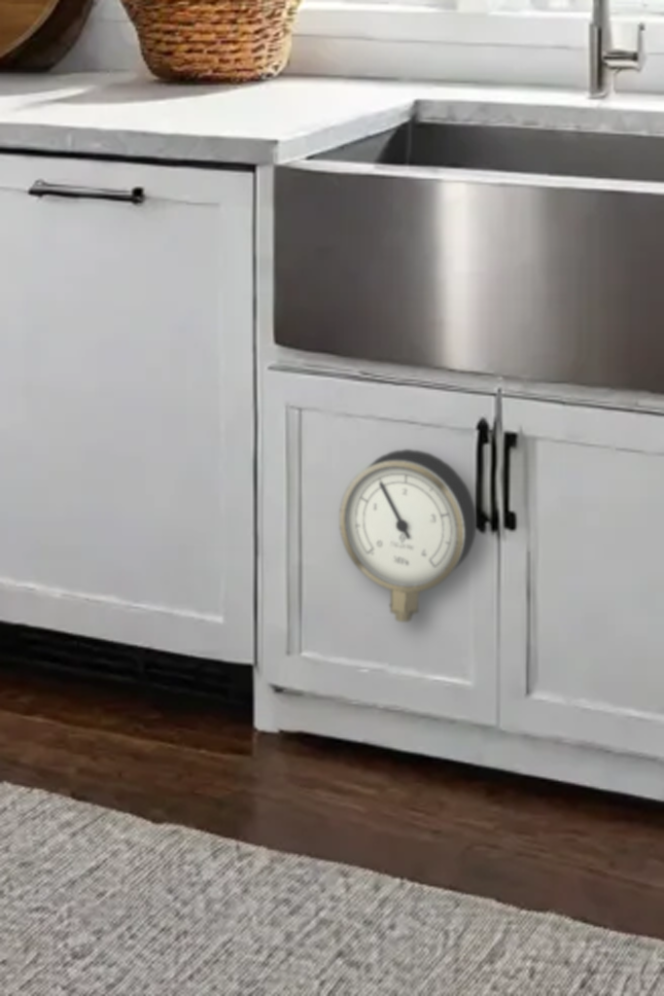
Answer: 1.5MPa
